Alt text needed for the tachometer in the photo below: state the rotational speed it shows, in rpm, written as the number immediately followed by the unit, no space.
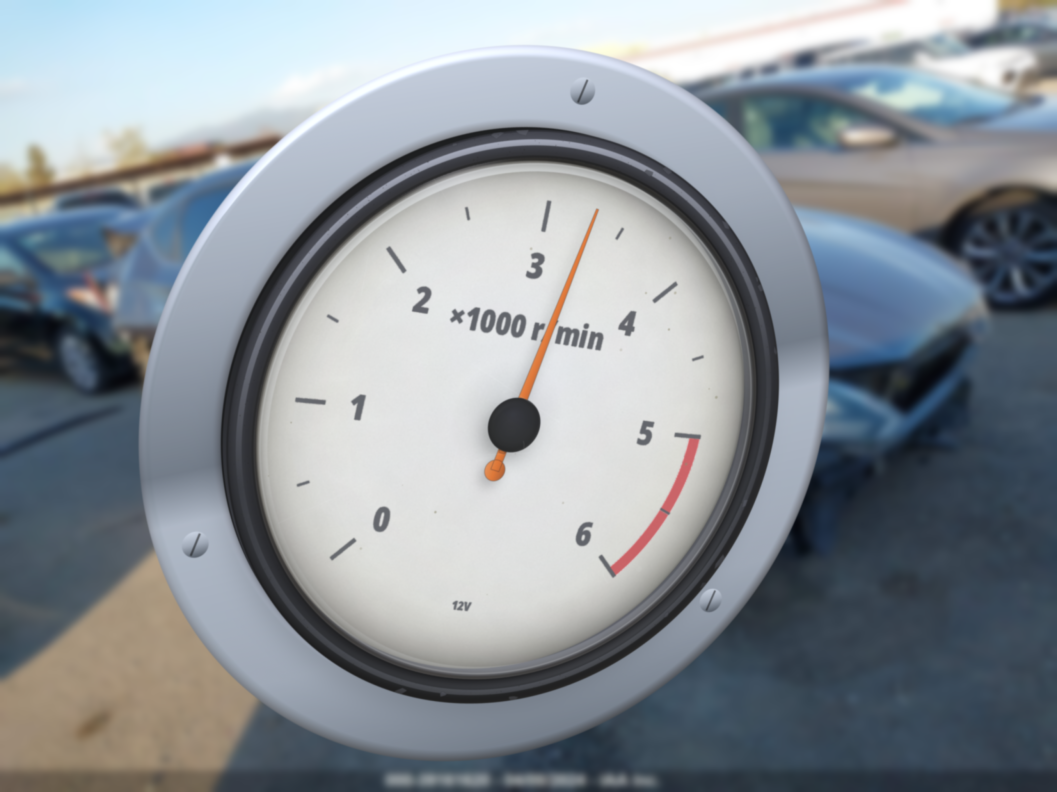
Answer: 3250rpm
